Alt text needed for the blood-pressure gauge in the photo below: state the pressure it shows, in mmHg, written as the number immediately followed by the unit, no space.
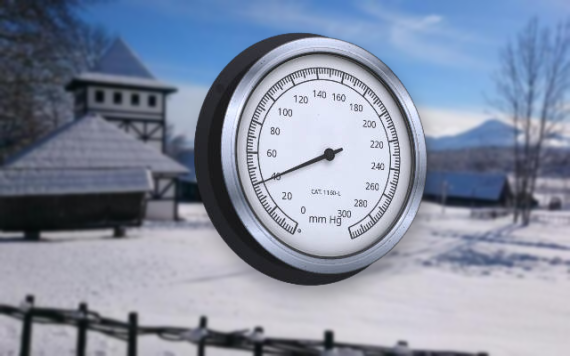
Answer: 40mmHg
